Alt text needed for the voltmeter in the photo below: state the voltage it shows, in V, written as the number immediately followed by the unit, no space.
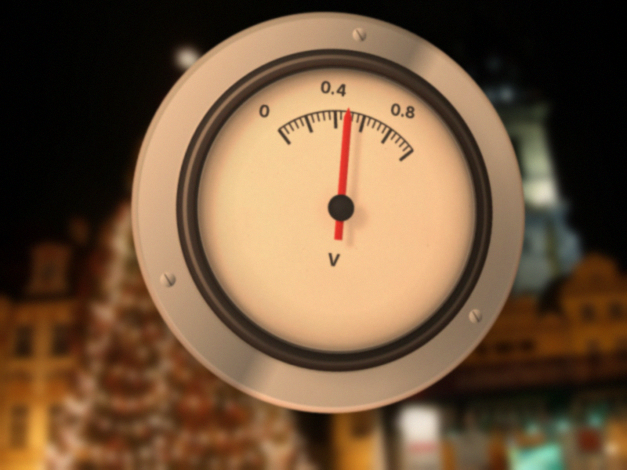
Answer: 0.48V
